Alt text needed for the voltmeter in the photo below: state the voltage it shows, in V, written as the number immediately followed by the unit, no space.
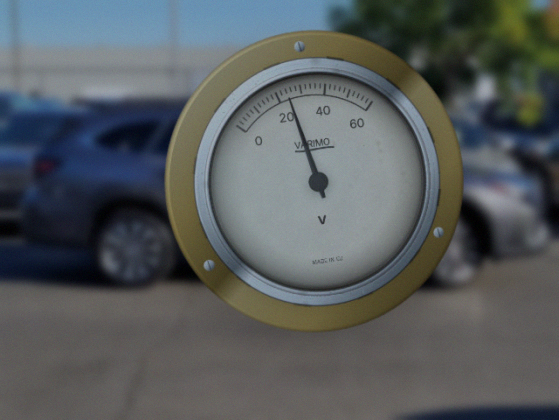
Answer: 24V
